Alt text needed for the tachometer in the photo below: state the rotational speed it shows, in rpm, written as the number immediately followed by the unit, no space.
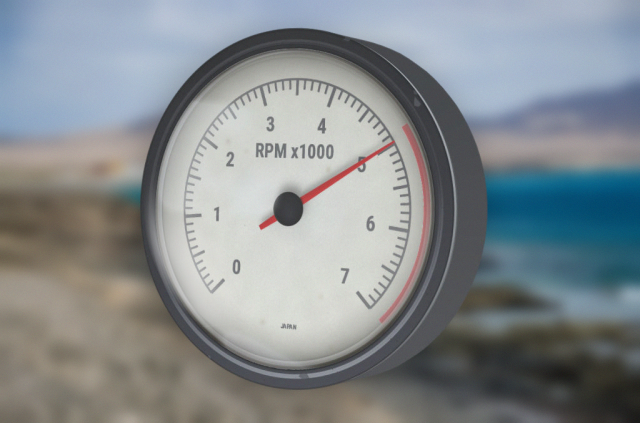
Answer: 5000rpm
